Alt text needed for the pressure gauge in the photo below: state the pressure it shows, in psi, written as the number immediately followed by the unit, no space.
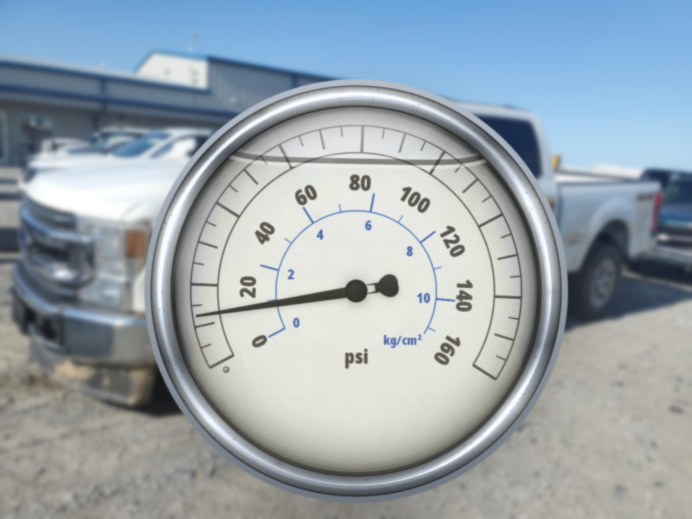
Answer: 12.5psi
